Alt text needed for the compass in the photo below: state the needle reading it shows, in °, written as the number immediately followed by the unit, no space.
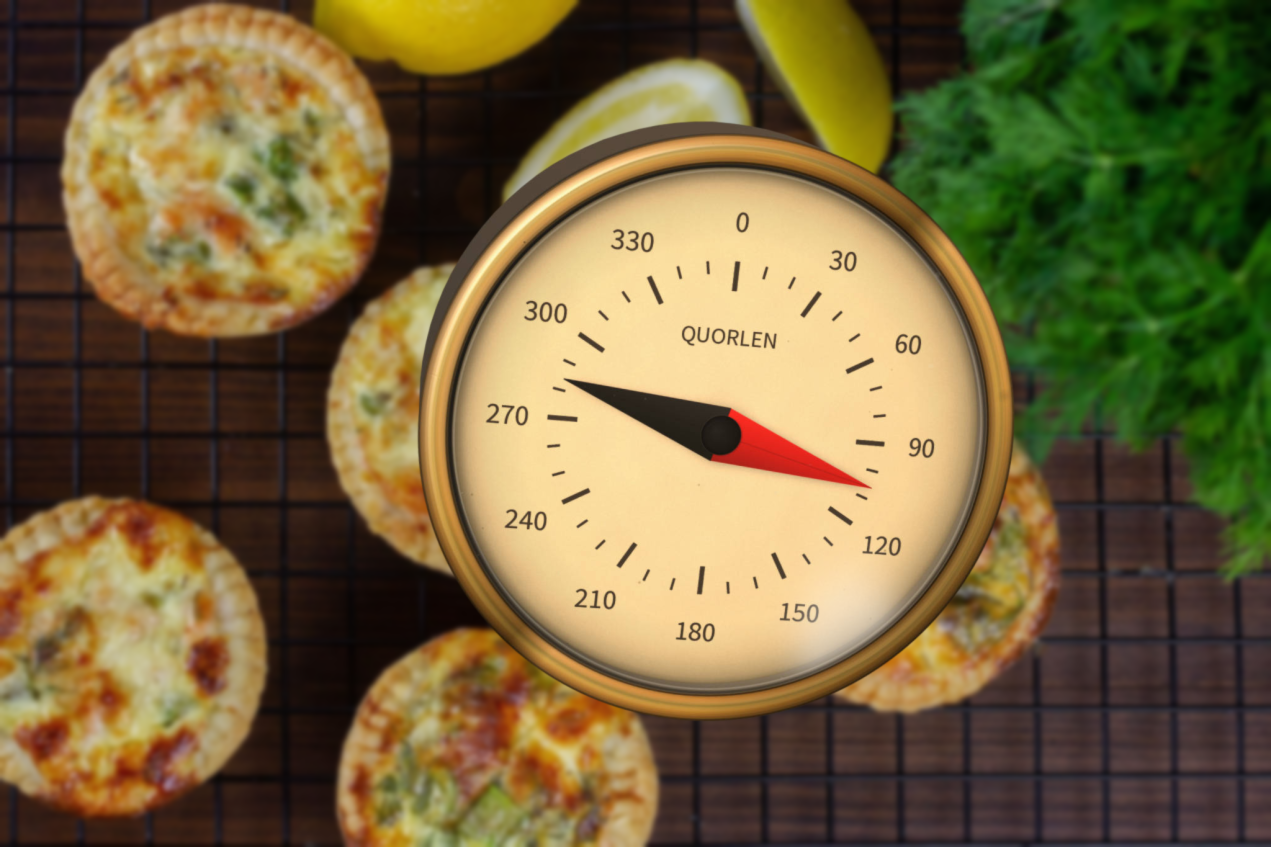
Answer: 105°
